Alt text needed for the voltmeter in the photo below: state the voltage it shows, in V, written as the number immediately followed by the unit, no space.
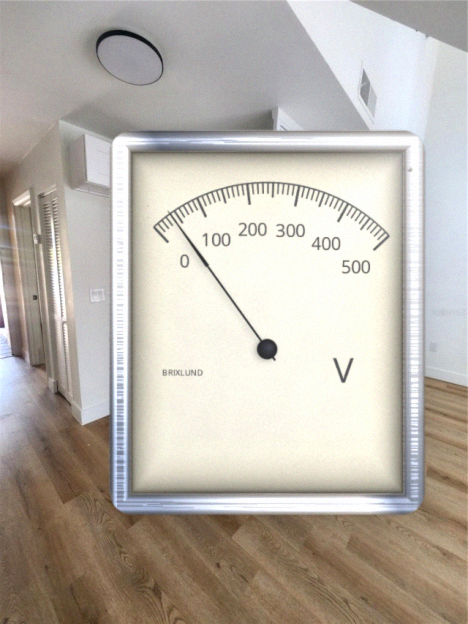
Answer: 40V
